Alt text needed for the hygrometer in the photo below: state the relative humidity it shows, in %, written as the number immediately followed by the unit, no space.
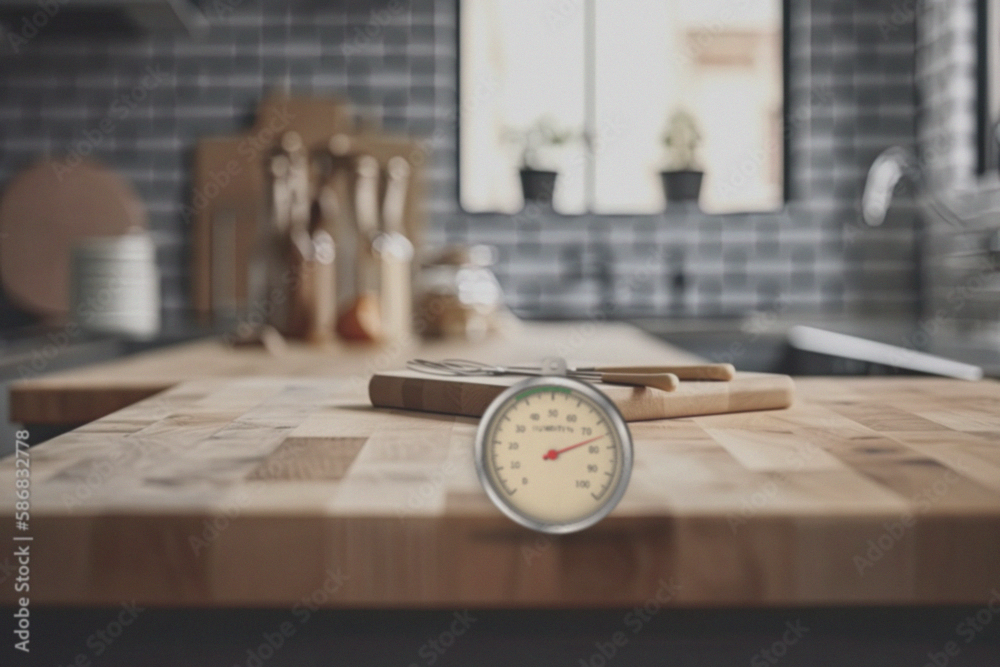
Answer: 75%
